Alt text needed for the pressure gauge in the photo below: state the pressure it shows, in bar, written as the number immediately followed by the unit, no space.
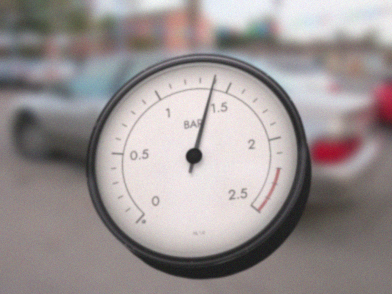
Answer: 1.4bar
